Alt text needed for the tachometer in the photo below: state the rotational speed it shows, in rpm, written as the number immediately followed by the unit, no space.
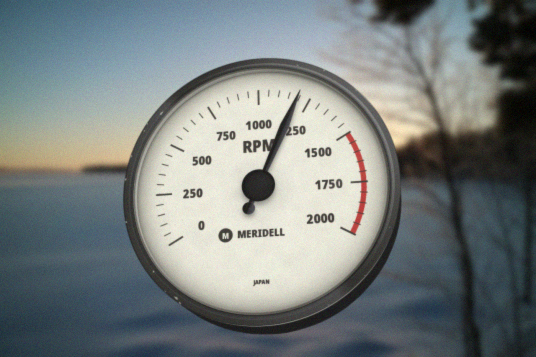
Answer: 1200rpm
